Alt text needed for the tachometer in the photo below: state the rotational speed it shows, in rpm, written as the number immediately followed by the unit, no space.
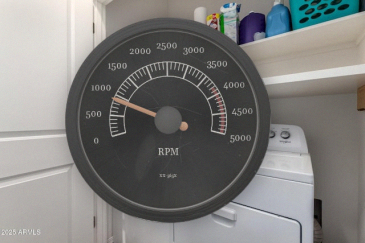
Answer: 900rpm
